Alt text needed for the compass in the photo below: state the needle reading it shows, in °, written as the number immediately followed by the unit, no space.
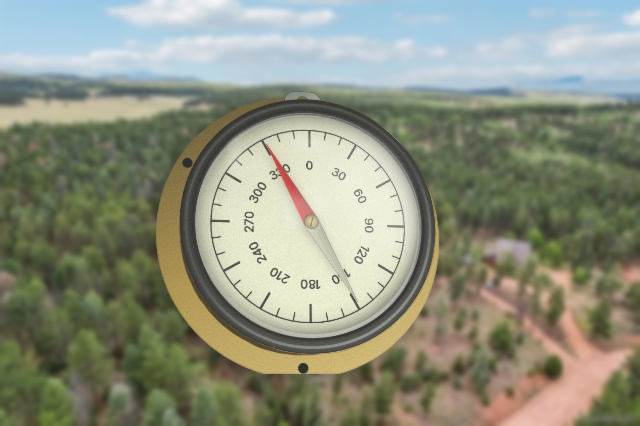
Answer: 330°
